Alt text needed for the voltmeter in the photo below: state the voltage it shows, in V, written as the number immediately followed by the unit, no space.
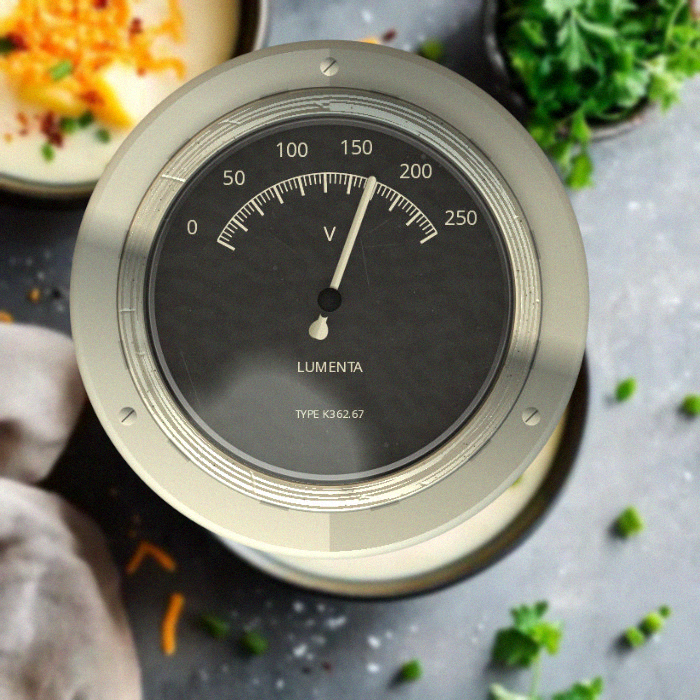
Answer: 170V
